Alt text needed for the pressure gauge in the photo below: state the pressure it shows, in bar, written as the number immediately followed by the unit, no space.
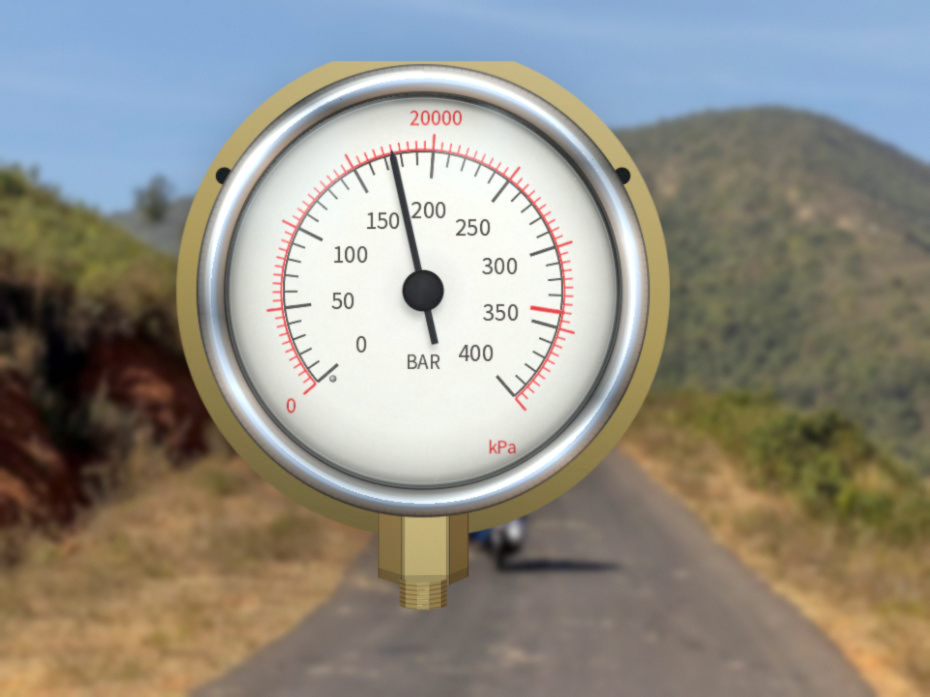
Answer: 175bar
